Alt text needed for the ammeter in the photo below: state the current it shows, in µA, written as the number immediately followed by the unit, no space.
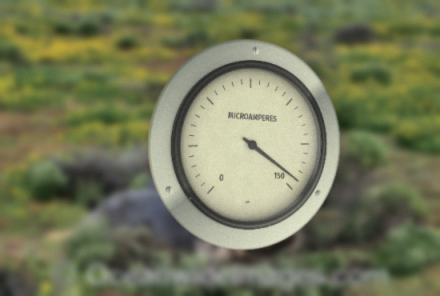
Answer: 145µA
